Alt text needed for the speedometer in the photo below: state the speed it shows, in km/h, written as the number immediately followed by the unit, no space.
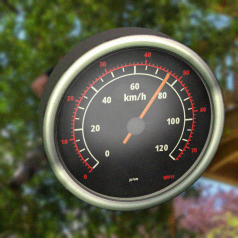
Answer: 75km/h
